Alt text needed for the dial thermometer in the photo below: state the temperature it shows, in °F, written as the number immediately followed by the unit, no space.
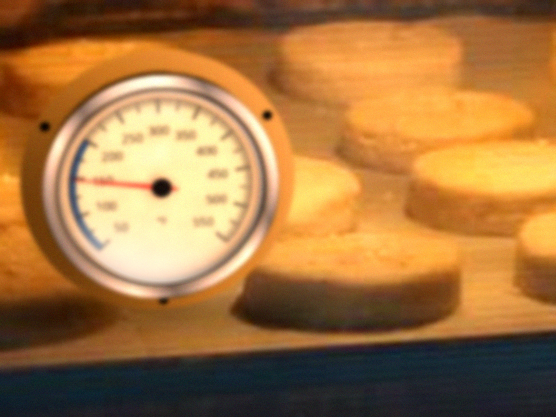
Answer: 150°F
